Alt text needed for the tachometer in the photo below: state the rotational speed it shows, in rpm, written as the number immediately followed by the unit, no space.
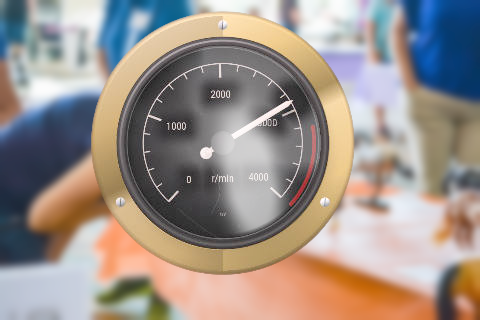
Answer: 2900rpm
